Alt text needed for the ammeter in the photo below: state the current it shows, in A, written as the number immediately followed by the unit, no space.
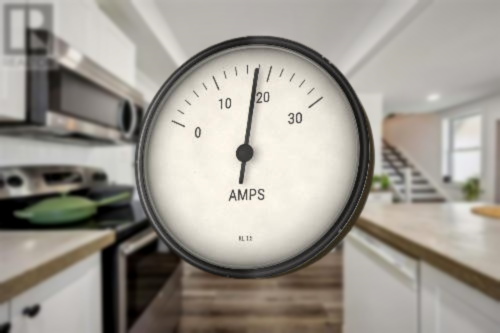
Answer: 18A
